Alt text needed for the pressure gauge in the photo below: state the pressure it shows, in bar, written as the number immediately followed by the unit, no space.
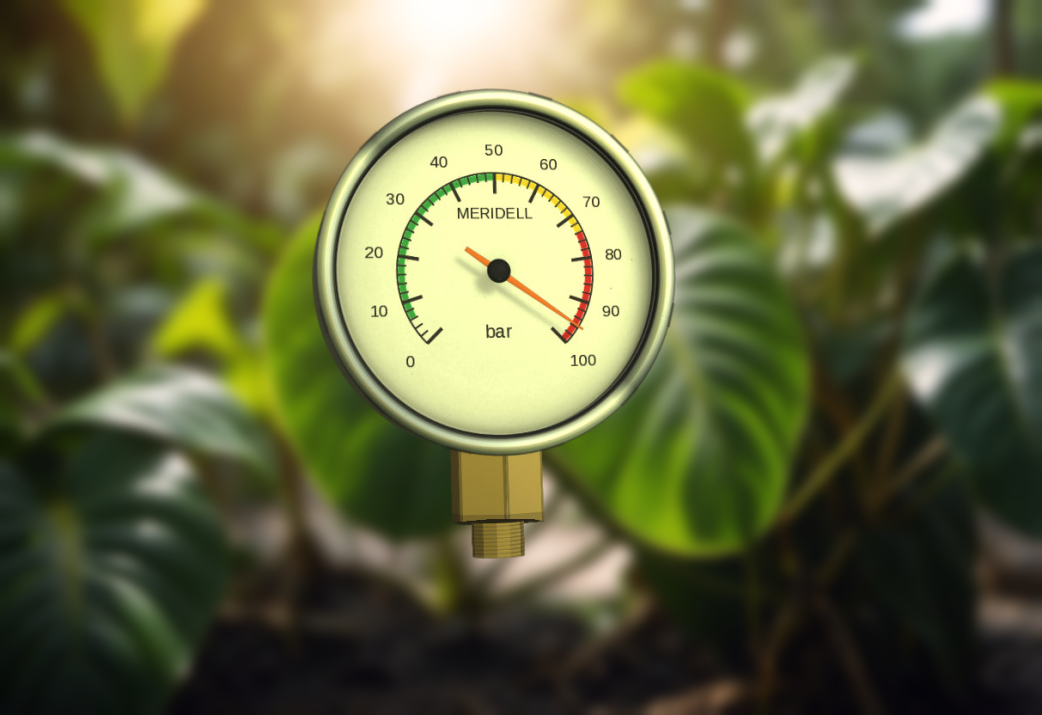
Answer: 96bar
